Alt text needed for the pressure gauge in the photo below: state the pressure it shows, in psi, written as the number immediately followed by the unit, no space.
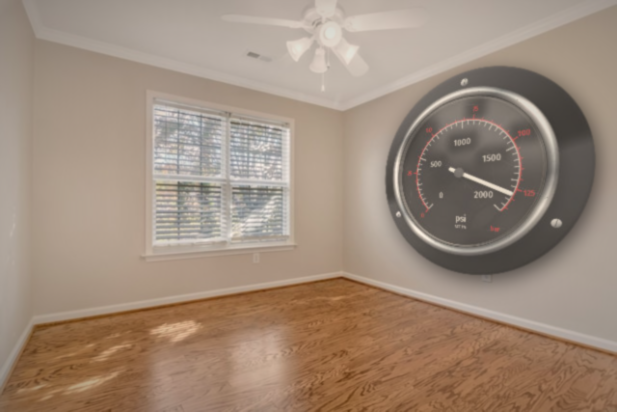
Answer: 1850psi
